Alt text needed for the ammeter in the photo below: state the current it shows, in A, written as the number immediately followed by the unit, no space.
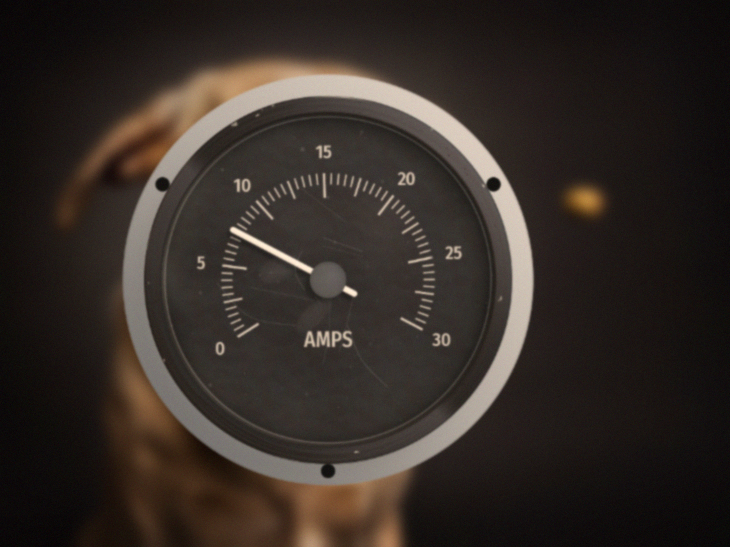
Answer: 7.5A
